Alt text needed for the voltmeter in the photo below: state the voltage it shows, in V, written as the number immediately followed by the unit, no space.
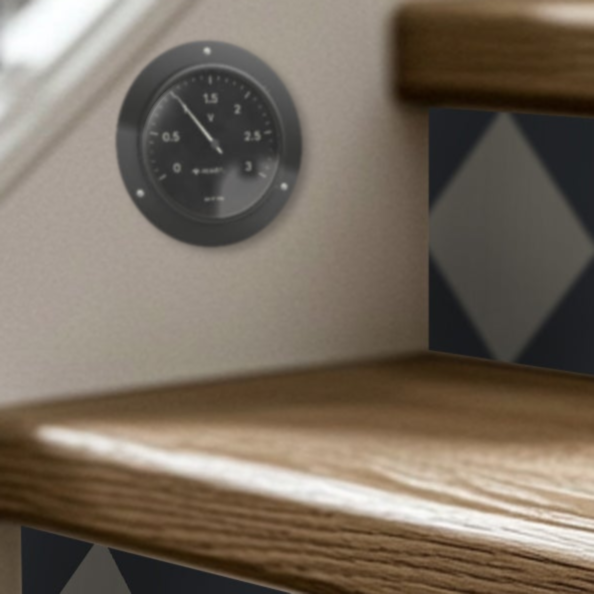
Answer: 1V
